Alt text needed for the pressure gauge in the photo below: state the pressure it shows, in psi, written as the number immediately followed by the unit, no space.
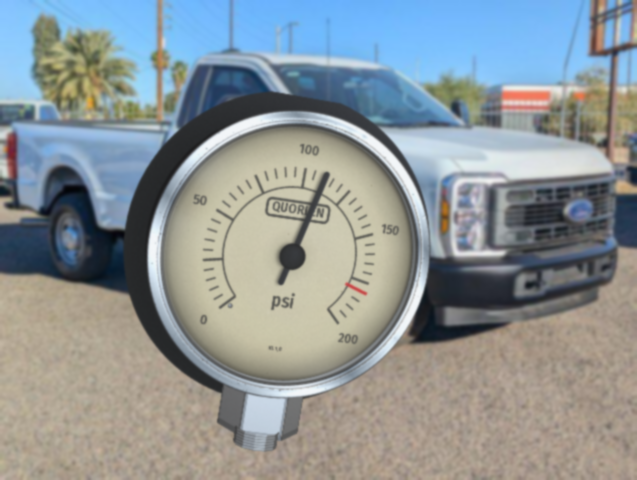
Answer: 110psi
